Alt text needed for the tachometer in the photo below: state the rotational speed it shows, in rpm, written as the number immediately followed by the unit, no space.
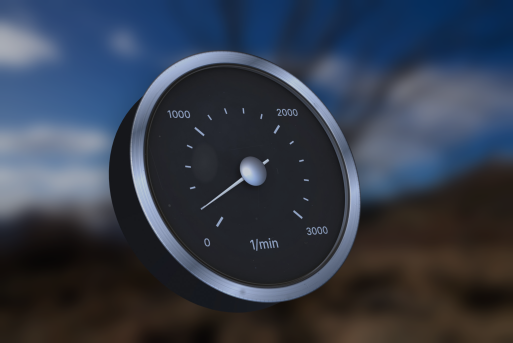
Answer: 200rpm
